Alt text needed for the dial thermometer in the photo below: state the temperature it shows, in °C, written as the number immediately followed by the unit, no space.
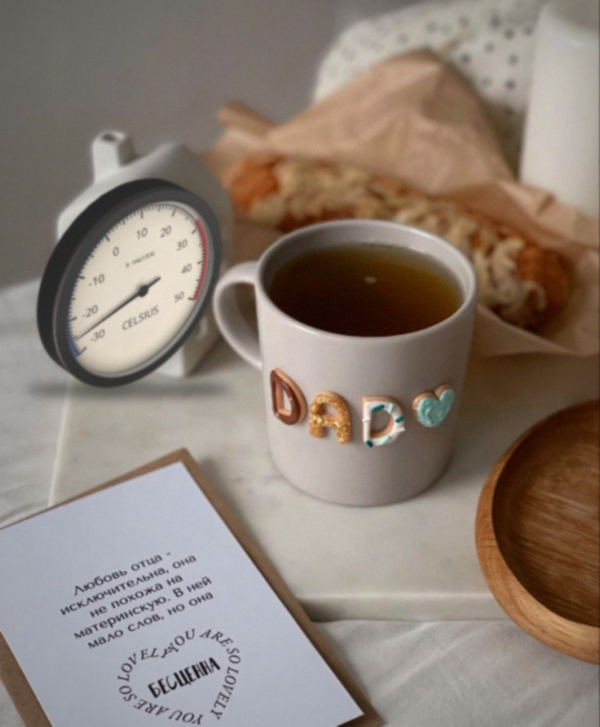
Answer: -25°C
